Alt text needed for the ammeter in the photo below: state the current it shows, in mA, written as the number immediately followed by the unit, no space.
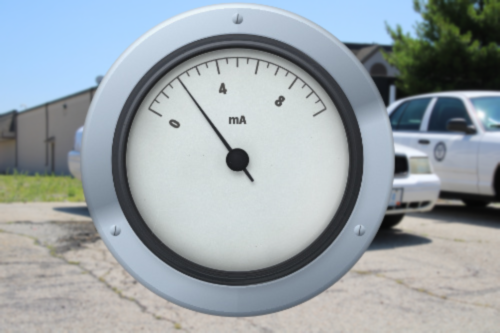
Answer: 2mA
